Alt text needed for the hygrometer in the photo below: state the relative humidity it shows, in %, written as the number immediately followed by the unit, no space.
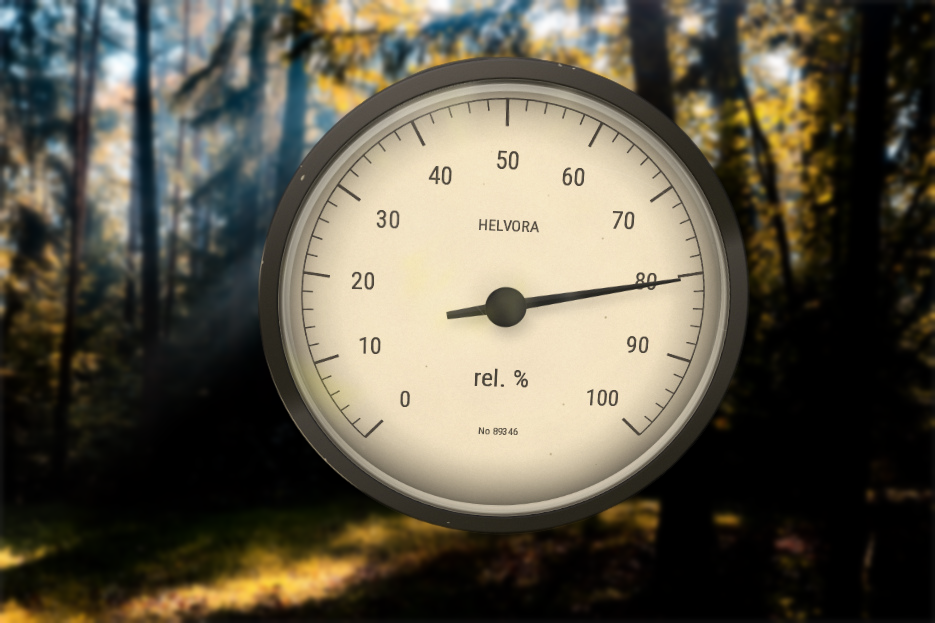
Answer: 80%
